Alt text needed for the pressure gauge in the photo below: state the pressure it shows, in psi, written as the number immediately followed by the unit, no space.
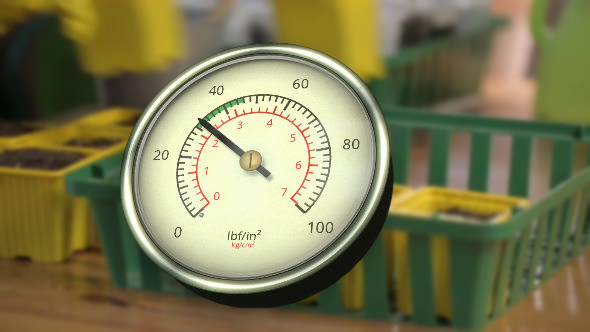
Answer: 32psi
